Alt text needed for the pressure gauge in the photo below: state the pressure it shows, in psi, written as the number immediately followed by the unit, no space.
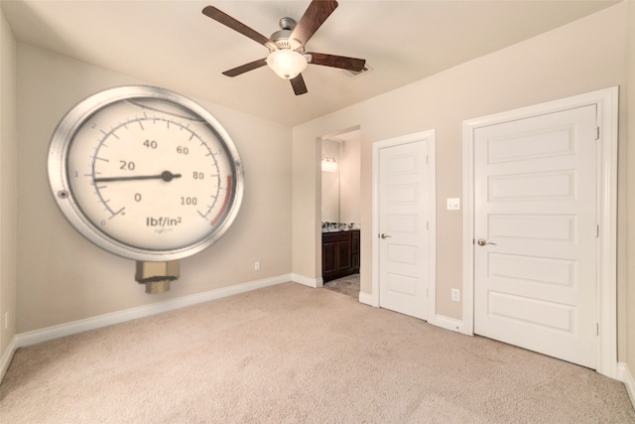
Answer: 12.5psi
